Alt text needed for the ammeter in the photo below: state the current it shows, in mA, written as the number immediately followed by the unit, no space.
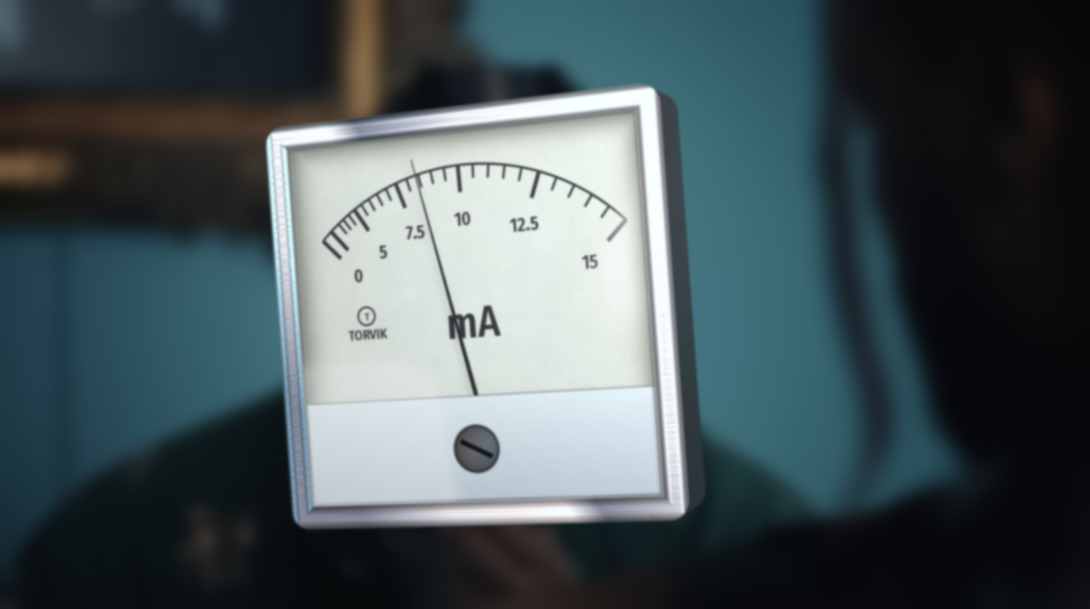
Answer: 8.5mA
